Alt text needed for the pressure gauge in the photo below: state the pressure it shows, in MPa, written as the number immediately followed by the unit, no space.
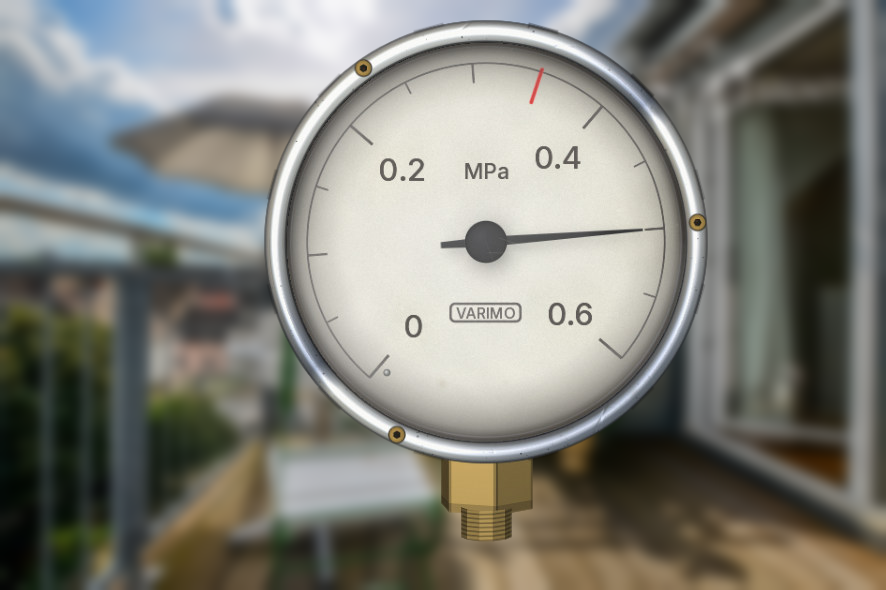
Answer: 0.5MPa
